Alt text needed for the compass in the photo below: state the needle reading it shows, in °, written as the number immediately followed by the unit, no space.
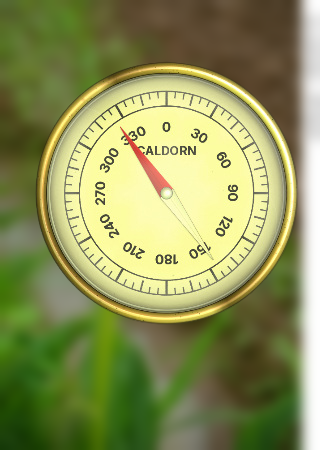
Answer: 325°
